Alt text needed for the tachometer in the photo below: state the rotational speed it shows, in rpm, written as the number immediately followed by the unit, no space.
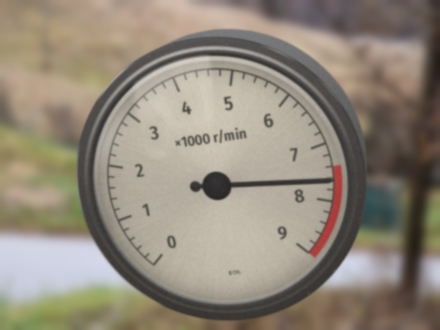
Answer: 7600rpm
